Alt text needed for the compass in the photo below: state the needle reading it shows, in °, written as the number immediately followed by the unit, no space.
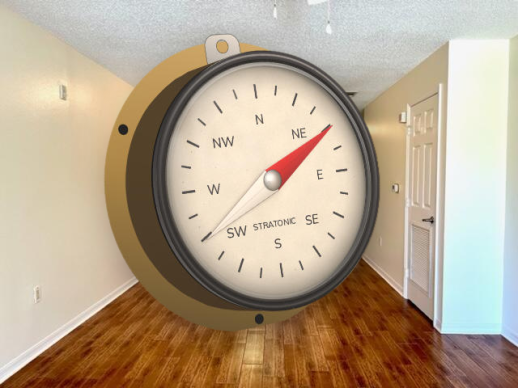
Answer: 60°
